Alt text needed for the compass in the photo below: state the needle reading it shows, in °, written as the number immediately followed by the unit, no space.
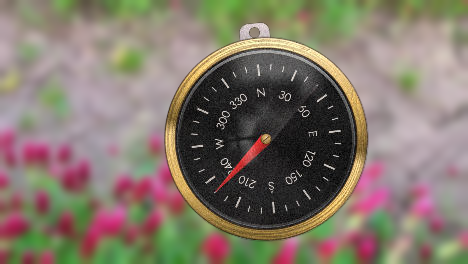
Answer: 230°
